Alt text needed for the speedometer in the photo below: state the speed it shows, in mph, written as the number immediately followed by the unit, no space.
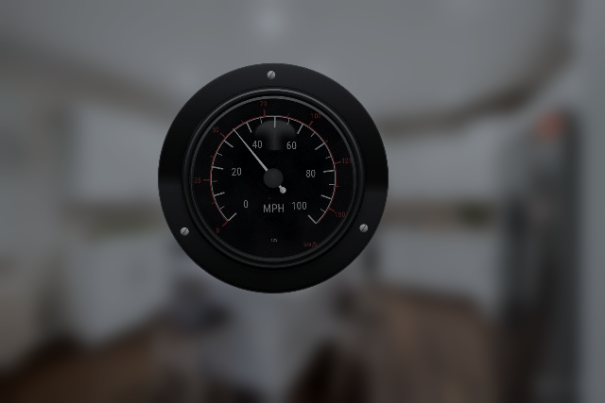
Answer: 35mph
